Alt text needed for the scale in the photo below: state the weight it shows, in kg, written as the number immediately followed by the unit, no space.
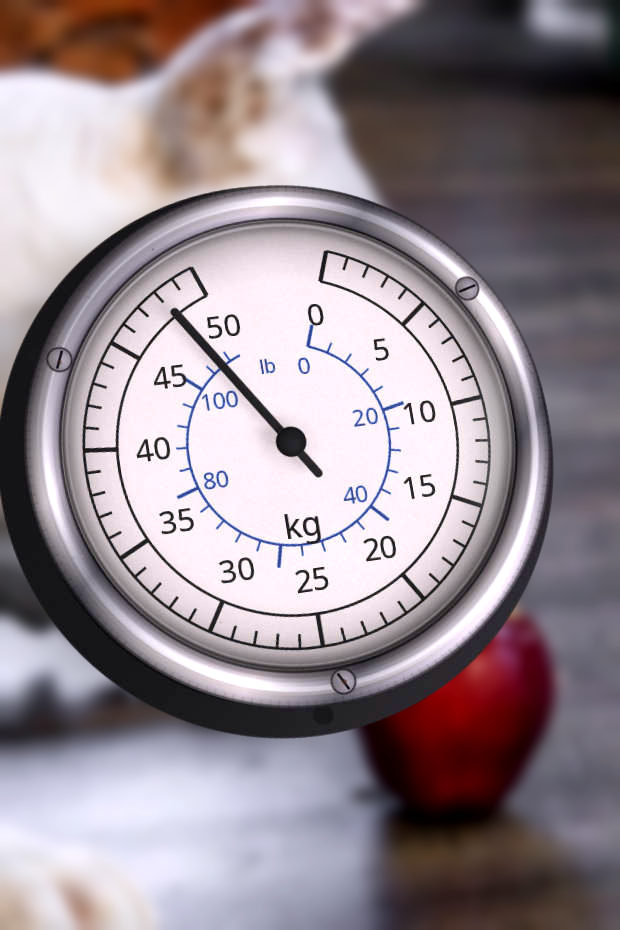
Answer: 48kg
